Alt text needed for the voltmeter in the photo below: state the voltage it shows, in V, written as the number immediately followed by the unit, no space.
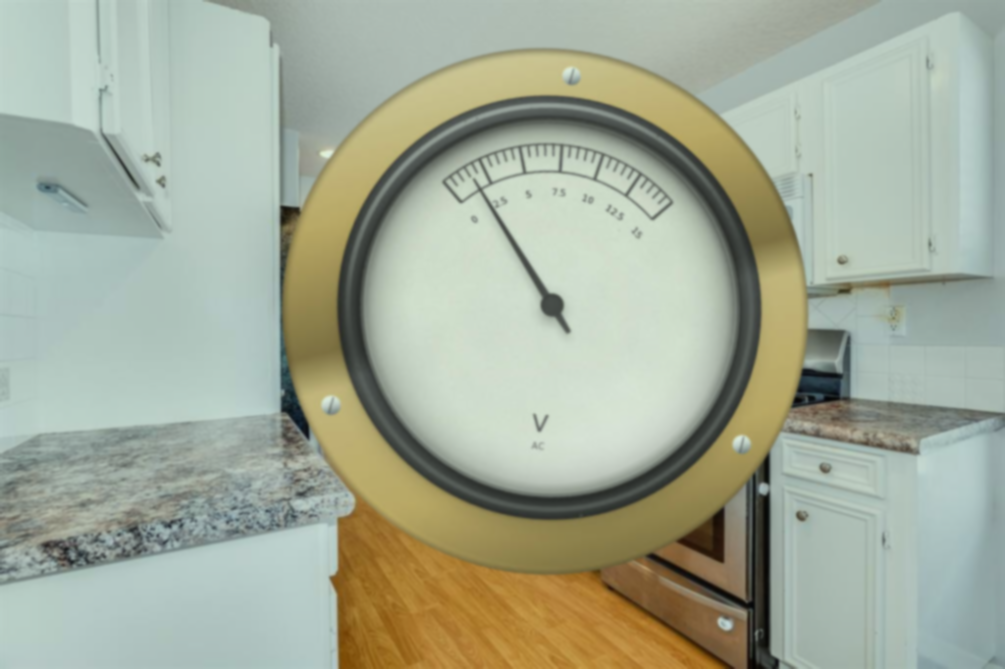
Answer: 1.5V
